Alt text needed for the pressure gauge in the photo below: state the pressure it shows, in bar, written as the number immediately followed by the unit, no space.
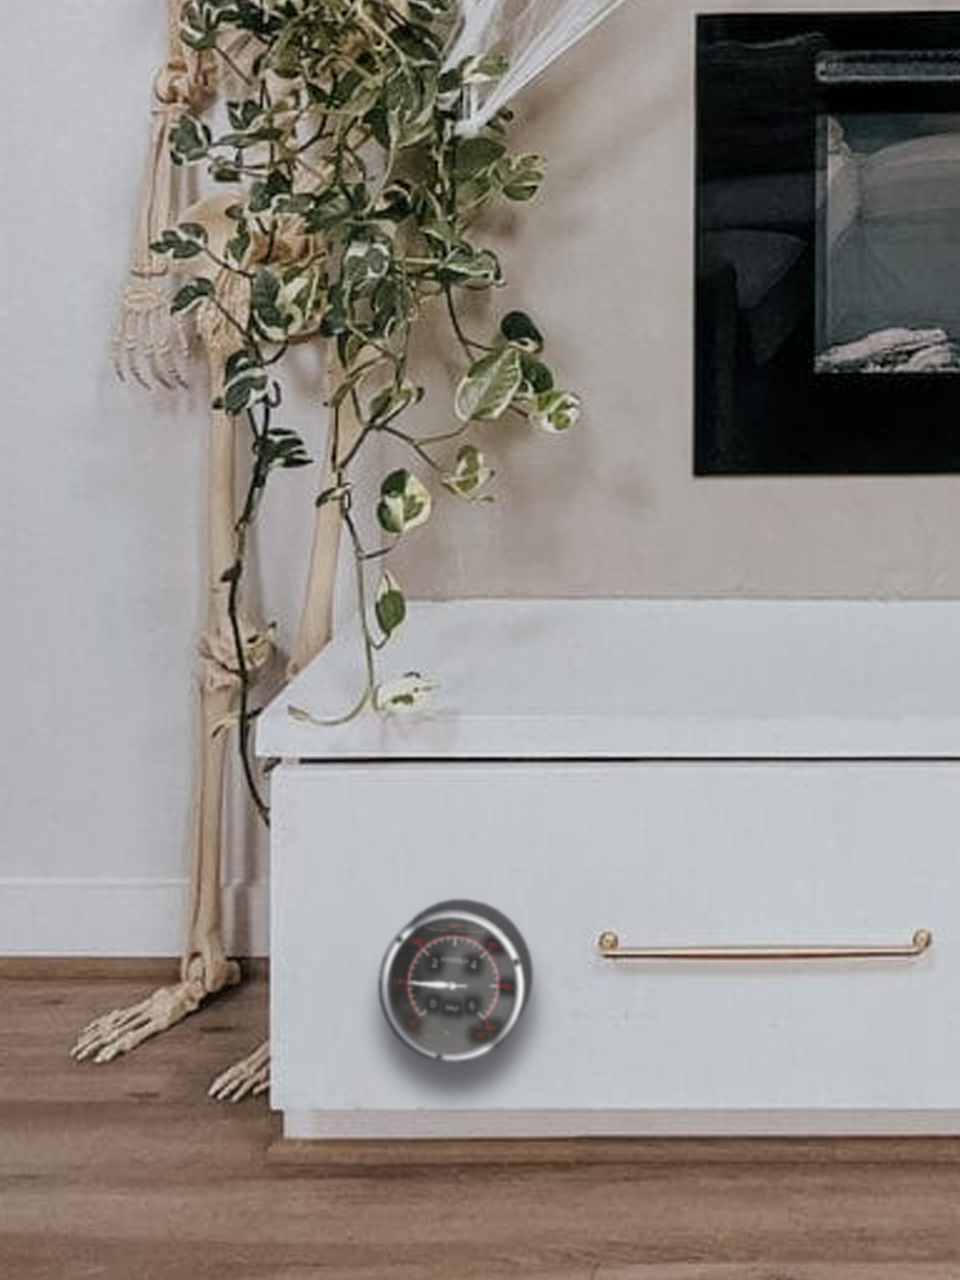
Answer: 1bar
